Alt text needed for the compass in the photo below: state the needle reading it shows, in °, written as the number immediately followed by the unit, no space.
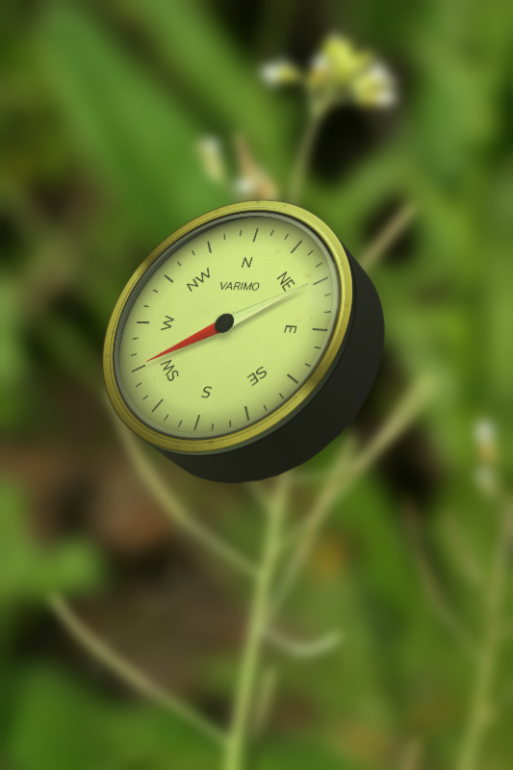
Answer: 240°
